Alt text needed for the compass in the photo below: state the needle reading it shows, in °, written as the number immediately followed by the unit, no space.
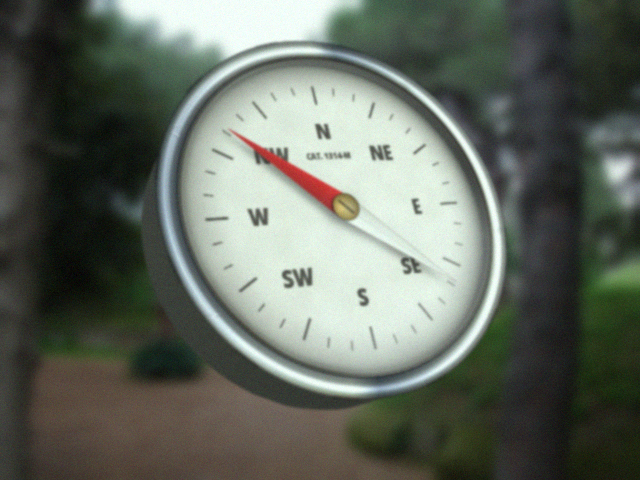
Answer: 310°
